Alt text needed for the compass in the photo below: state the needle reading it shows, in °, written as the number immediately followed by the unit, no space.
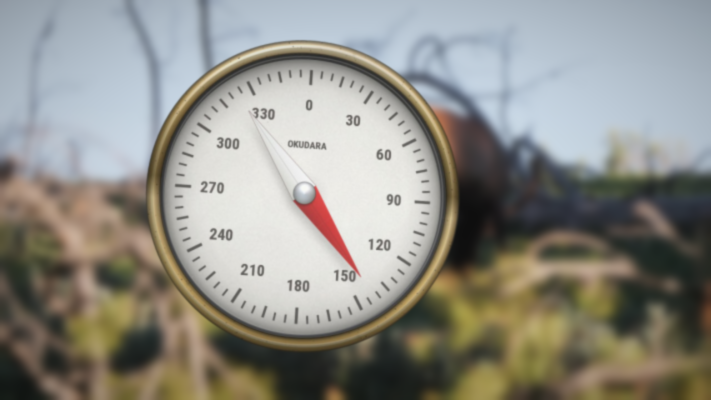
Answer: 142.5°
